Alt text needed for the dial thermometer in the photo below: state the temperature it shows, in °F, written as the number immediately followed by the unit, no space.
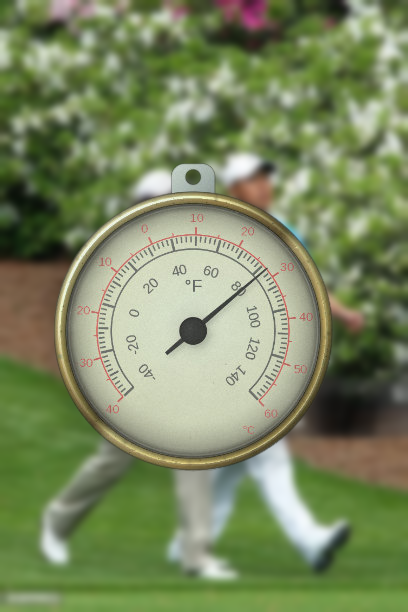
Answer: 82°F
